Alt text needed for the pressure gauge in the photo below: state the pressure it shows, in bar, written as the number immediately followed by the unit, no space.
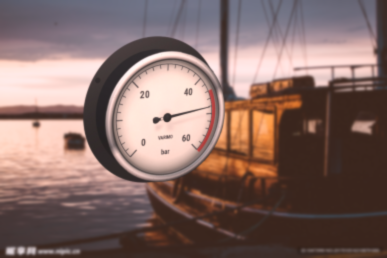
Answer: 48bar
